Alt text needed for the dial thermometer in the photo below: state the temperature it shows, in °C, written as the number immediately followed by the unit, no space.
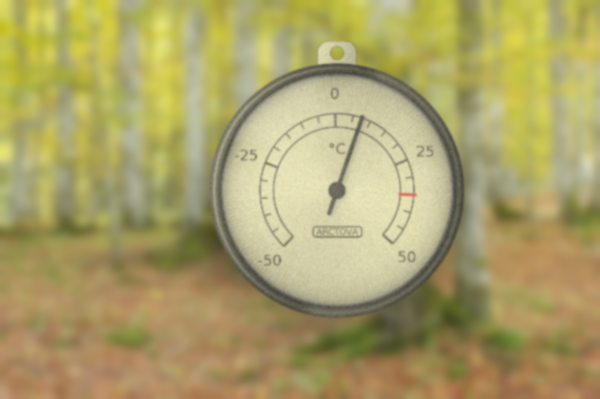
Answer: 7.5°C
